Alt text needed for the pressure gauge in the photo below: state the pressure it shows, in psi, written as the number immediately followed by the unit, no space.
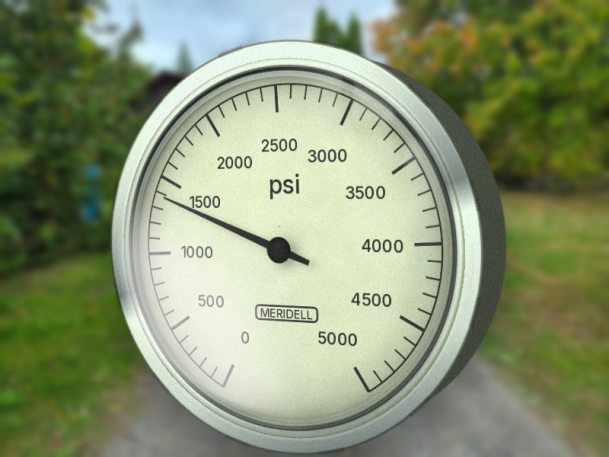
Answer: 1400psi
